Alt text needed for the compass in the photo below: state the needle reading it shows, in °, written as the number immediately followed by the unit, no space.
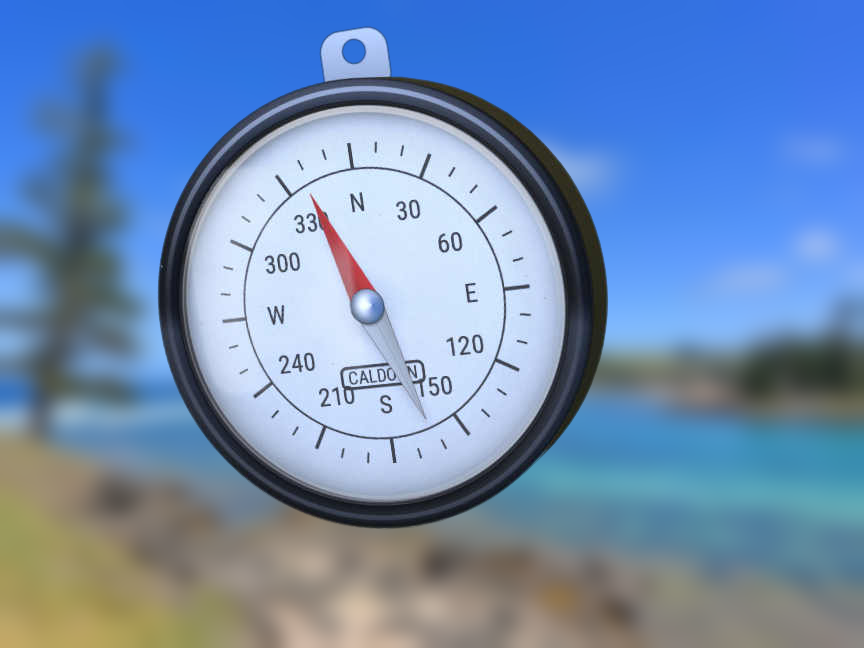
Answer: 340°
